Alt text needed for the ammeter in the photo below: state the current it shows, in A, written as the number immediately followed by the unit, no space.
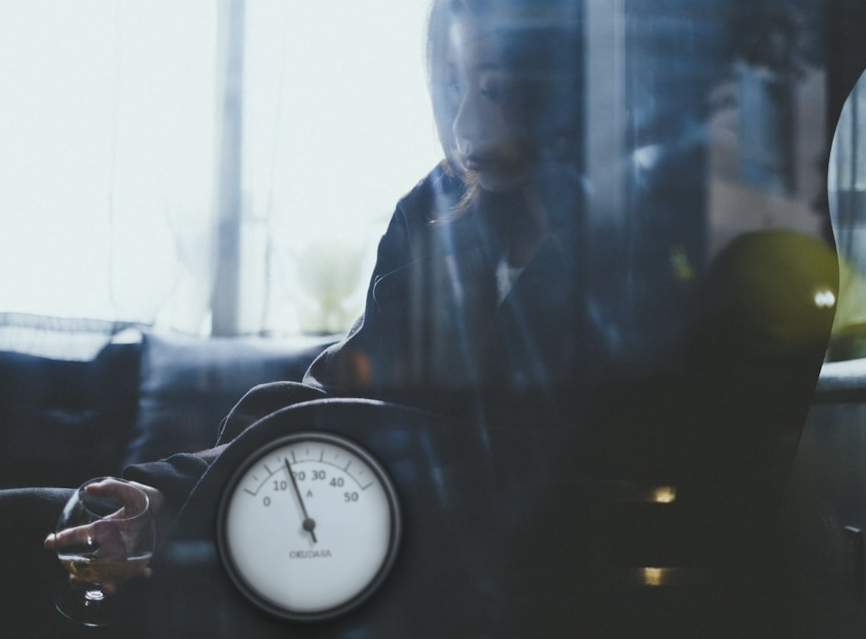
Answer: 17.5A
